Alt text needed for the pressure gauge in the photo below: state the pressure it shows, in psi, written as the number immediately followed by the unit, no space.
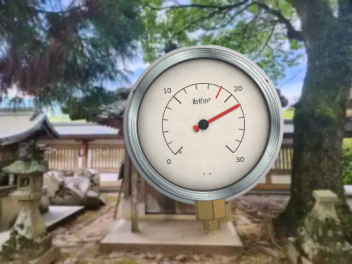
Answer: 22psi
